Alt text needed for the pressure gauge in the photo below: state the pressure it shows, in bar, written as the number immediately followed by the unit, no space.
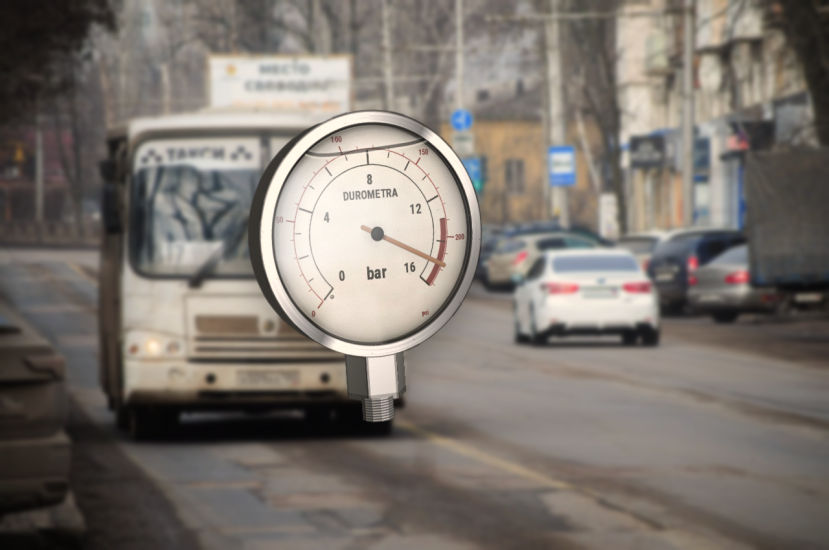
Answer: 15bar
